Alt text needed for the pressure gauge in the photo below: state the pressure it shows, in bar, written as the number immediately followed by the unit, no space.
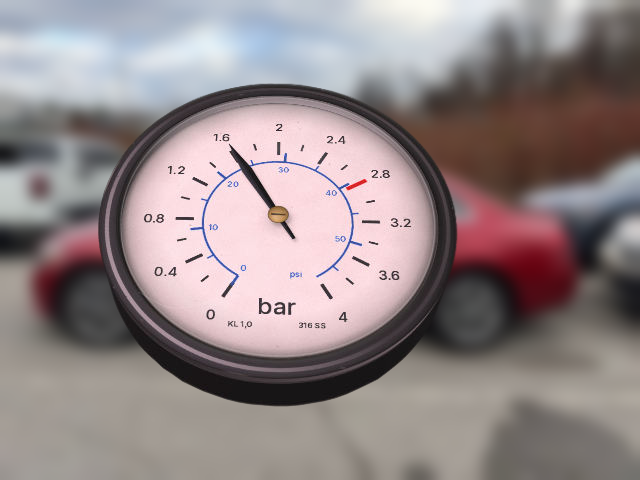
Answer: 1.6bar
